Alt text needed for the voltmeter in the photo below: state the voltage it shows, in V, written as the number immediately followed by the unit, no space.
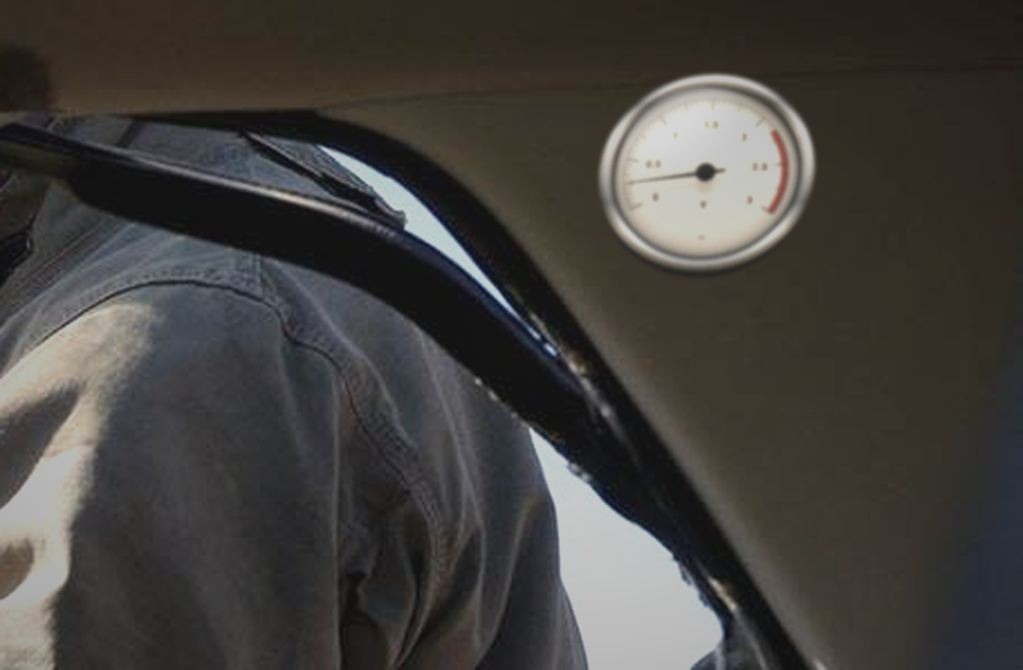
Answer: 0.25V
